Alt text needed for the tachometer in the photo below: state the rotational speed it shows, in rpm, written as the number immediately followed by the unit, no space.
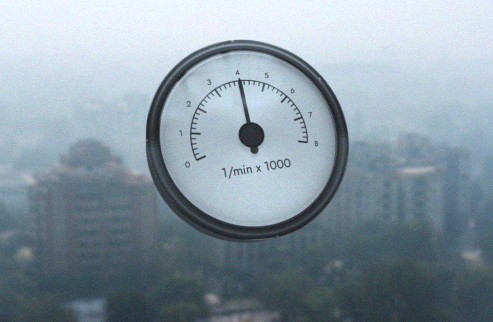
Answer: 4000rpm
